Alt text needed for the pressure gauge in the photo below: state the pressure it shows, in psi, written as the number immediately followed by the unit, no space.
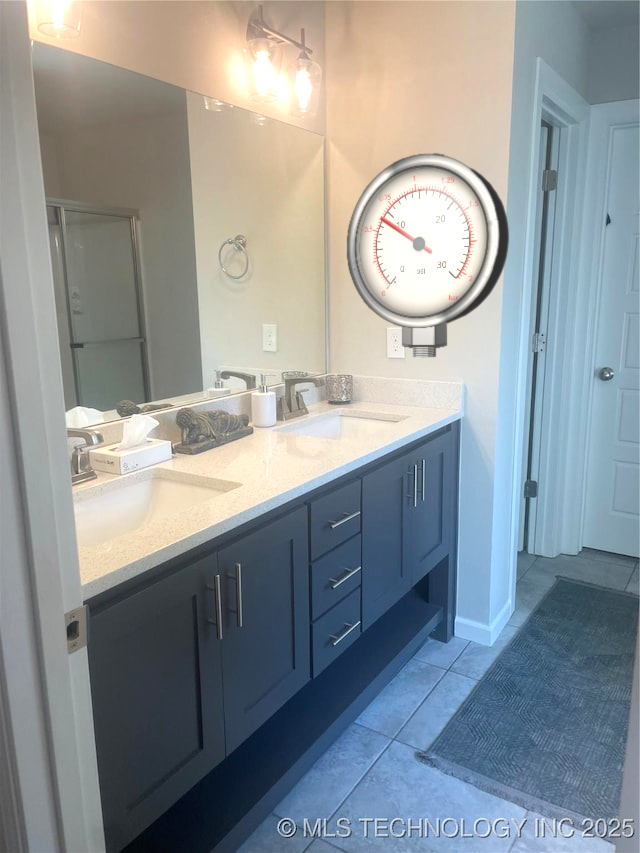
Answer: 9psi
